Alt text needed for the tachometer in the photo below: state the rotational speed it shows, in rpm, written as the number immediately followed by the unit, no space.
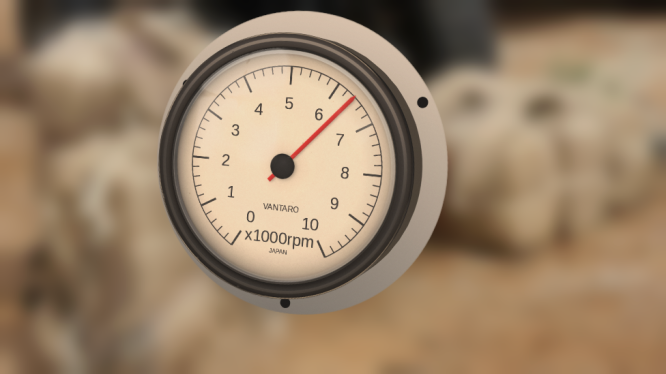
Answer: 6400rpm
